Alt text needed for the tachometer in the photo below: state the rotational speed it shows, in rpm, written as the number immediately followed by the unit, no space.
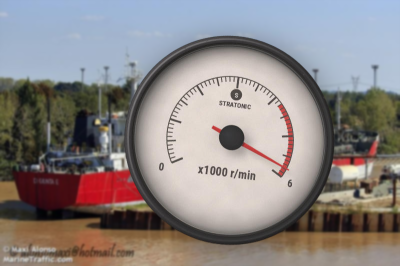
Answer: 5800rpm
